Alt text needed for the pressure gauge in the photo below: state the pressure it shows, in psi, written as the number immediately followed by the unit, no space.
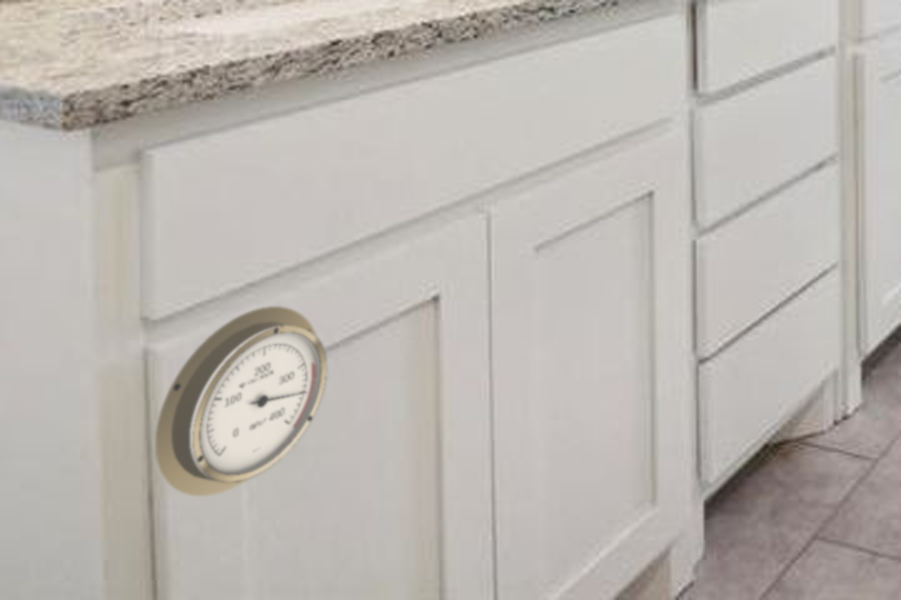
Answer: 350psi
